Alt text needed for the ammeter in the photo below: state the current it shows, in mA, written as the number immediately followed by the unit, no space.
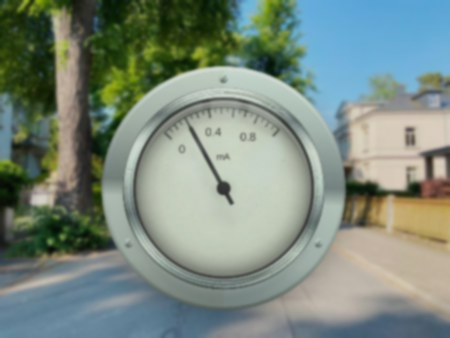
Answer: 0.2mA
